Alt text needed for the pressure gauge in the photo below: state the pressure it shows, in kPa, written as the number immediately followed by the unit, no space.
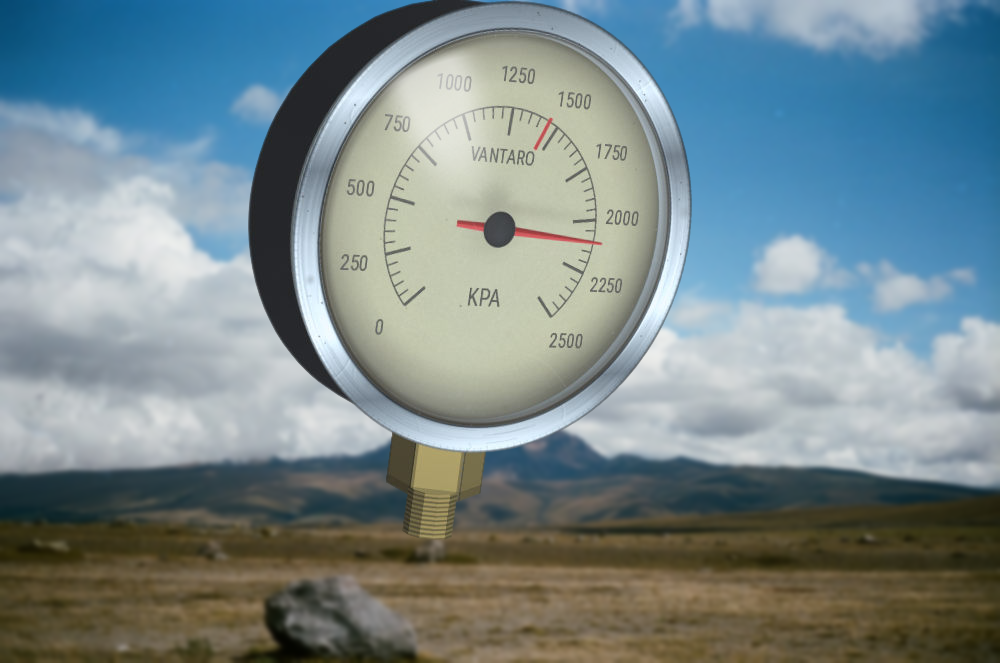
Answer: 2100kPa
